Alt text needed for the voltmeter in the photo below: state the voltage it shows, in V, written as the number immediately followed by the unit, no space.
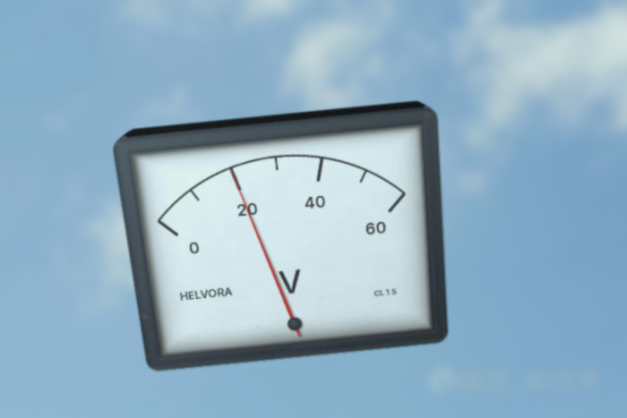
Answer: 20V
